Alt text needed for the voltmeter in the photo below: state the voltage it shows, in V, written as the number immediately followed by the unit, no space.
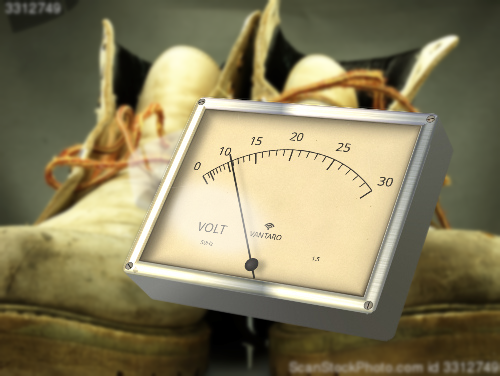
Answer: 11V
